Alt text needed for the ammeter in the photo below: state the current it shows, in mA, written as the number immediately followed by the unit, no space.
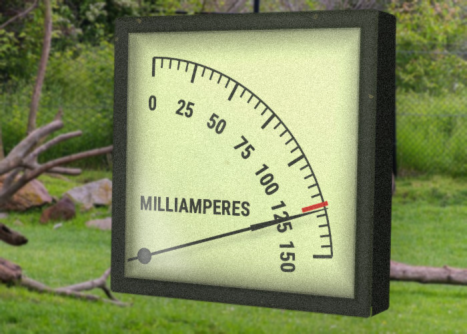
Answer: 127.5mA
